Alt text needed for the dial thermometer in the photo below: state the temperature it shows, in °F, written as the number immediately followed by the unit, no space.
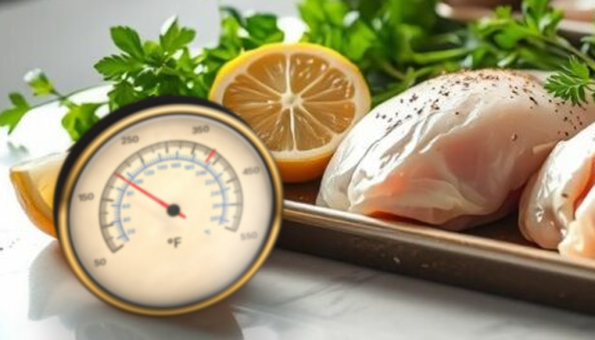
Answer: 200°F
